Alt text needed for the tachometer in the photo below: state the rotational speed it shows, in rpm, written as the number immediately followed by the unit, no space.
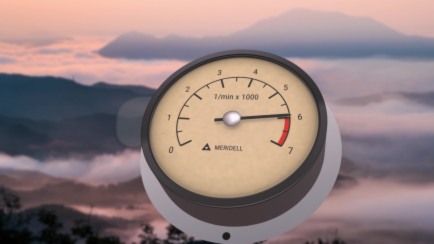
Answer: 6000rpm
